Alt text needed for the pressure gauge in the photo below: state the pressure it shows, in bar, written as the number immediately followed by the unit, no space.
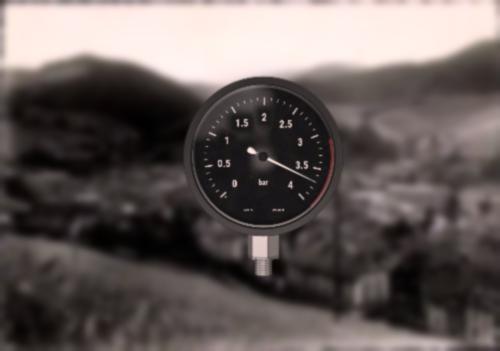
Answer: 3.7bar
